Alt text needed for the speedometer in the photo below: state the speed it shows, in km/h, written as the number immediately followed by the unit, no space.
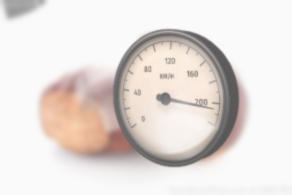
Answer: 205km/h
